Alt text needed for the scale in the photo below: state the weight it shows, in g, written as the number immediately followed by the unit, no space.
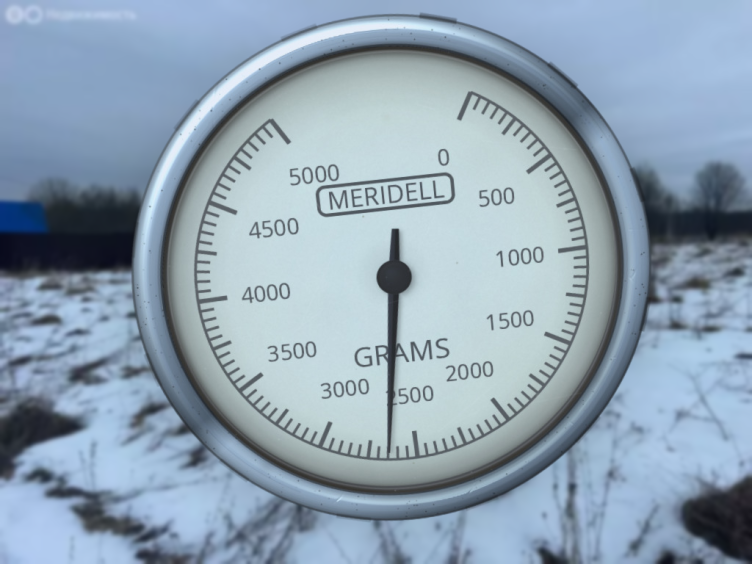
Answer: 2650g
